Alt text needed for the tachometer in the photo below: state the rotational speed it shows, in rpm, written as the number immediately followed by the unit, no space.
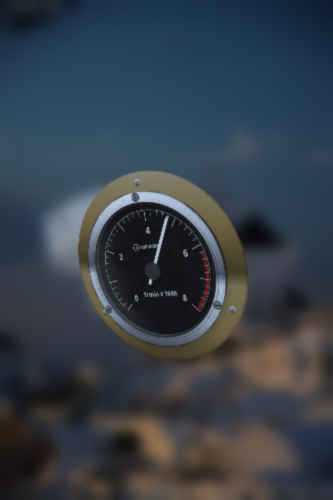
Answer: 4800rpm
